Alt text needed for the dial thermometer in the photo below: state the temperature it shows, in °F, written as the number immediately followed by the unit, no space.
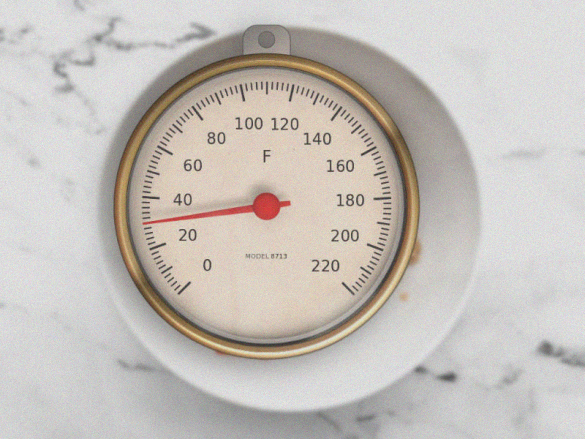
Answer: 30°F
